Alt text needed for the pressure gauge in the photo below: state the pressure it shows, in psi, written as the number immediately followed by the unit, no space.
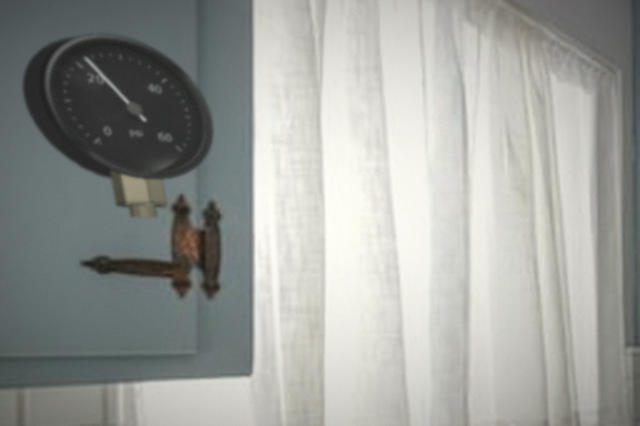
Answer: 22psi
